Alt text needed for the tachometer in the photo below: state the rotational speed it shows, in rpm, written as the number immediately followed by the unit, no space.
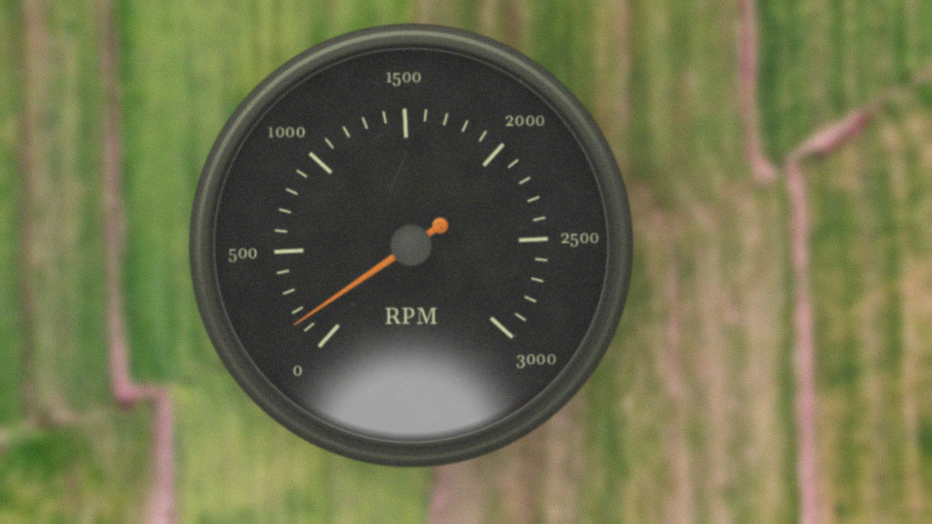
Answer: 150rpm
